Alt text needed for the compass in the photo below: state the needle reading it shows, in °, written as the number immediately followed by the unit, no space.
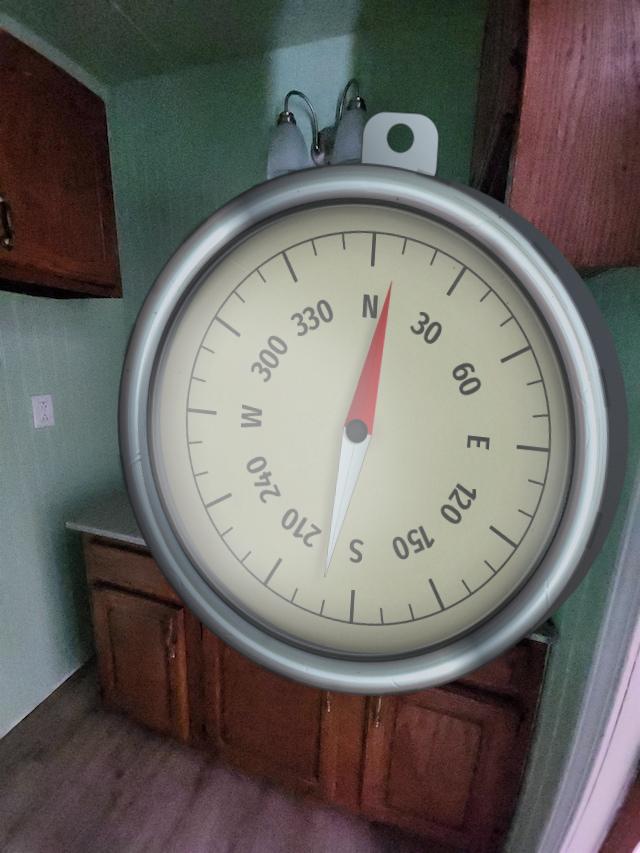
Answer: 10°
